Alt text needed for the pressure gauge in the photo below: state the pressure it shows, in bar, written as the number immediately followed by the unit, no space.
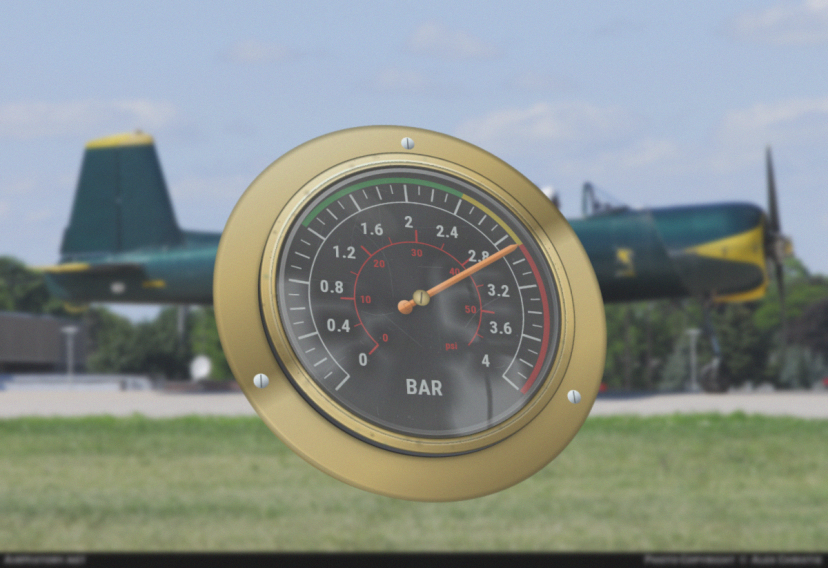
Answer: 2.9bar
